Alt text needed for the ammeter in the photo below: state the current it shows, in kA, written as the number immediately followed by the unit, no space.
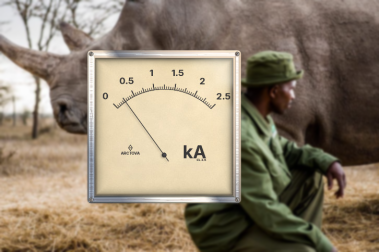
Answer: 0.25kA
